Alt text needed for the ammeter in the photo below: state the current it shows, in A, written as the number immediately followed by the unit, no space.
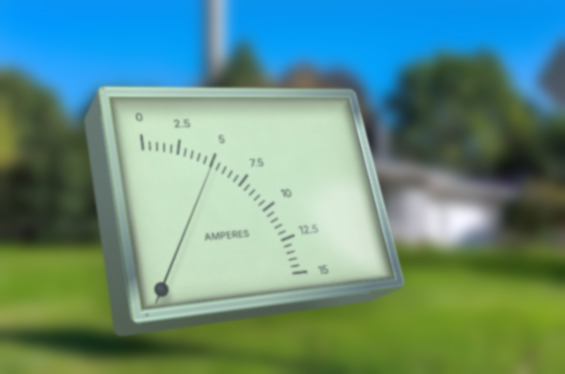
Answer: 5A
